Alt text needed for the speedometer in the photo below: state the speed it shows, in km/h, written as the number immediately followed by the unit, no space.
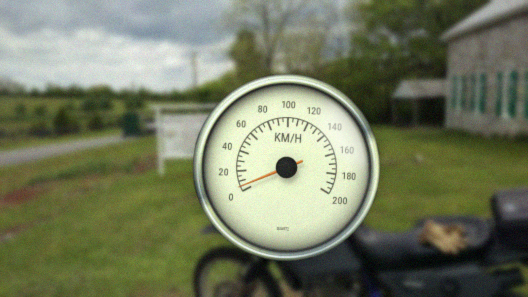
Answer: 5km/h
